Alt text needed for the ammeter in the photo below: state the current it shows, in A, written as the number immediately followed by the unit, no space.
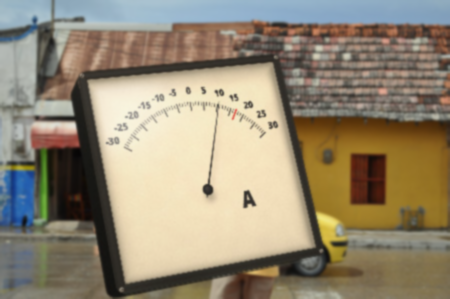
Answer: 10A
